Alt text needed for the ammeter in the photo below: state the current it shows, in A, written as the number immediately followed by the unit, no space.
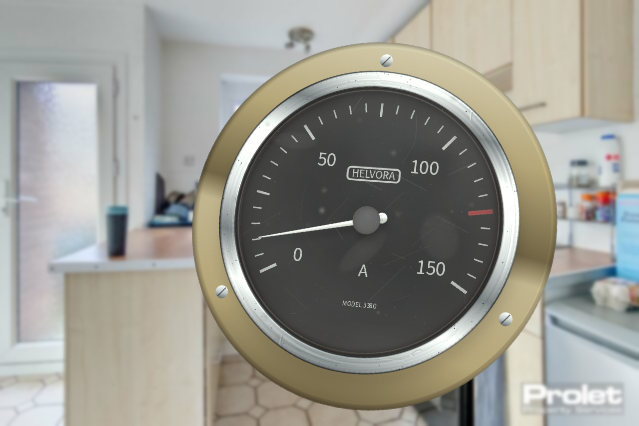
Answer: 10A
